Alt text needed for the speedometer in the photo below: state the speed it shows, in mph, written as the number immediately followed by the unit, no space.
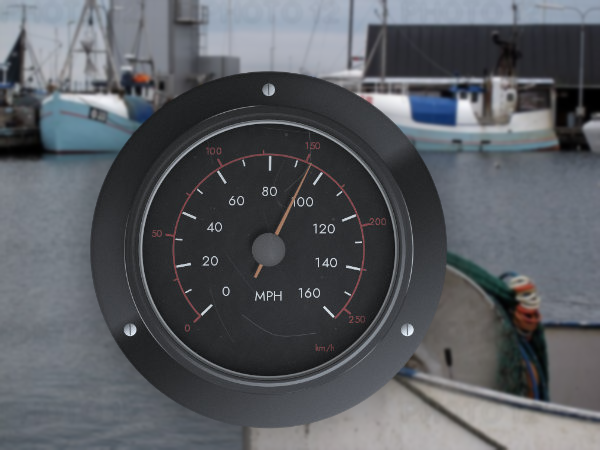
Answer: 95mph
